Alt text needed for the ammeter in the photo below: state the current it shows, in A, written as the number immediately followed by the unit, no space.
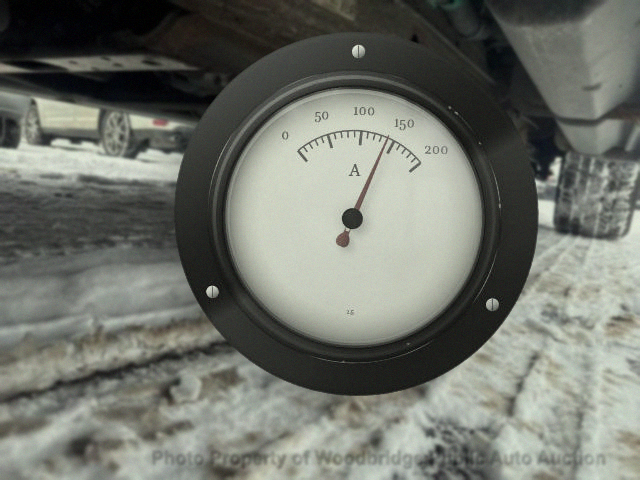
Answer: 140A
